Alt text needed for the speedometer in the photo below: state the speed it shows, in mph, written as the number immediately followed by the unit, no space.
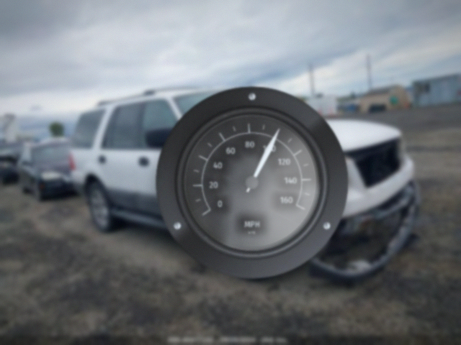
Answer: 100mph
